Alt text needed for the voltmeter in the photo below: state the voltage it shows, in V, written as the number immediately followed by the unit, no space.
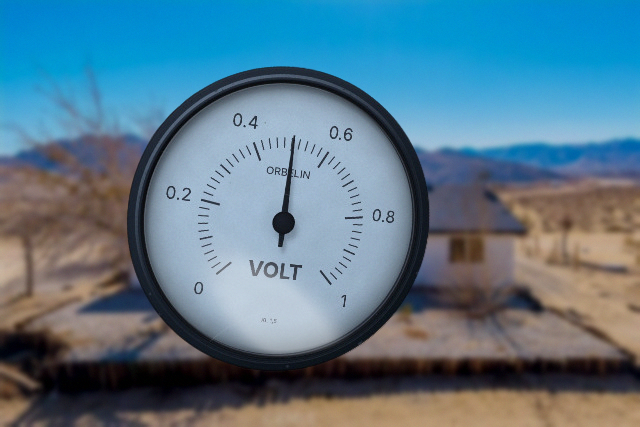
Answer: 0.5V
